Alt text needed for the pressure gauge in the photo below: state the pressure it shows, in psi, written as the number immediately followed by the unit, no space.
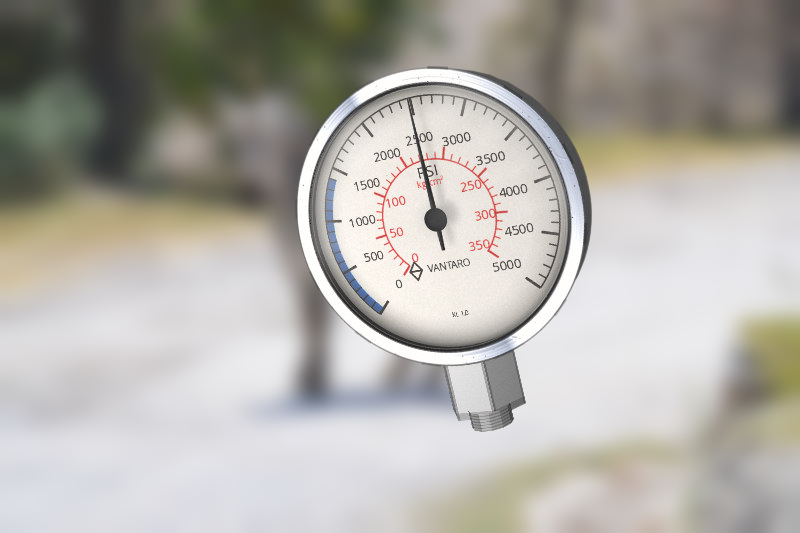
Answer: 2500psi
